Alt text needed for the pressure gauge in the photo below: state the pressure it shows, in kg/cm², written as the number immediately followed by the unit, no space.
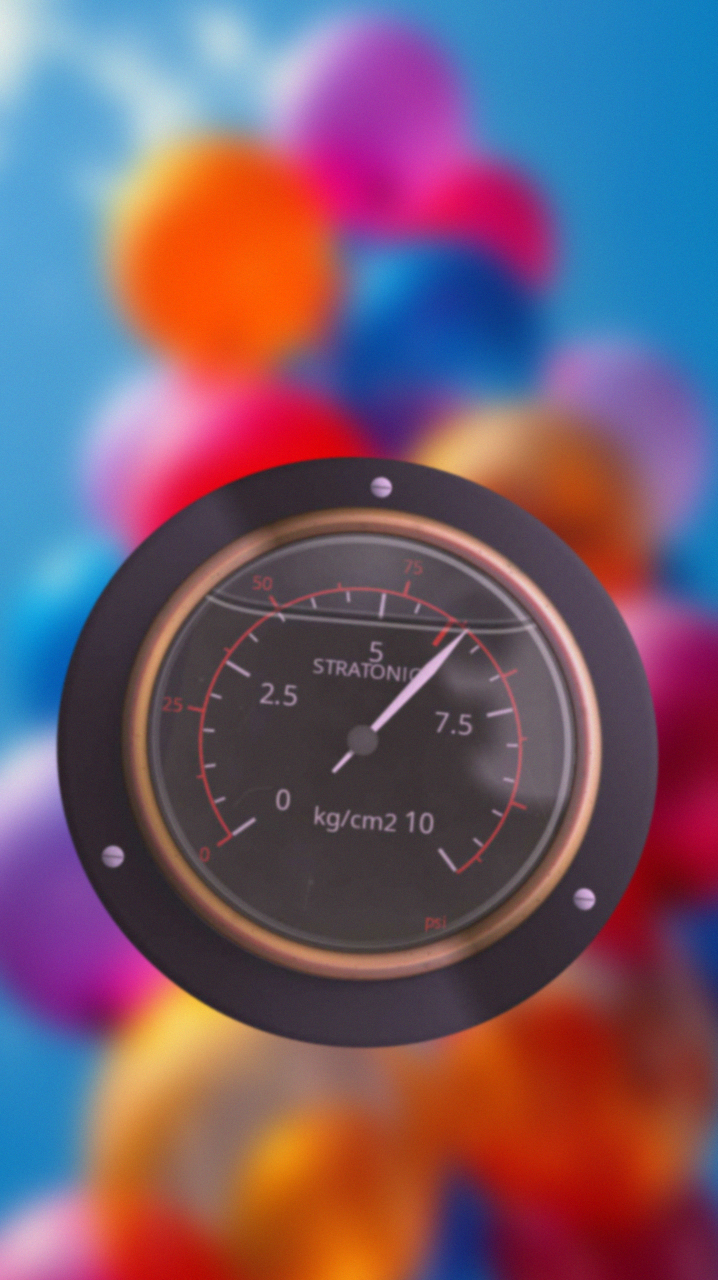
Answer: 6.25kg/cm²
